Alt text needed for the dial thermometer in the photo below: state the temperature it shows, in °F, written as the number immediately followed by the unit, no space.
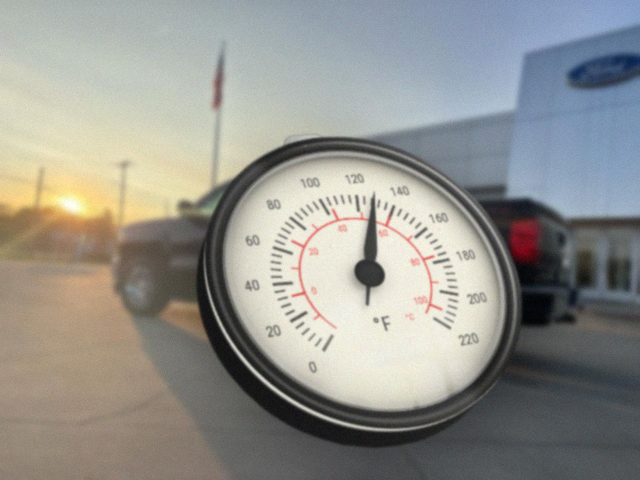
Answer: 128°F
